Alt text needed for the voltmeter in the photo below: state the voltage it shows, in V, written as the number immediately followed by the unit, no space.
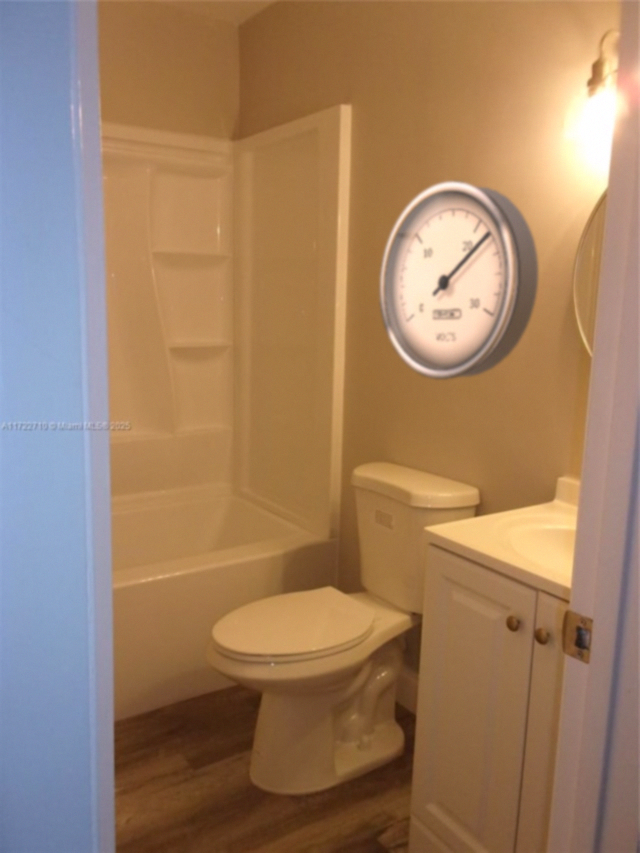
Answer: 22V
